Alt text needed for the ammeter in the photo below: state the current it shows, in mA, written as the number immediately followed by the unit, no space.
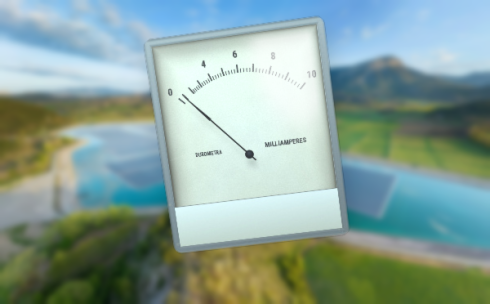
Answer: 1mA
